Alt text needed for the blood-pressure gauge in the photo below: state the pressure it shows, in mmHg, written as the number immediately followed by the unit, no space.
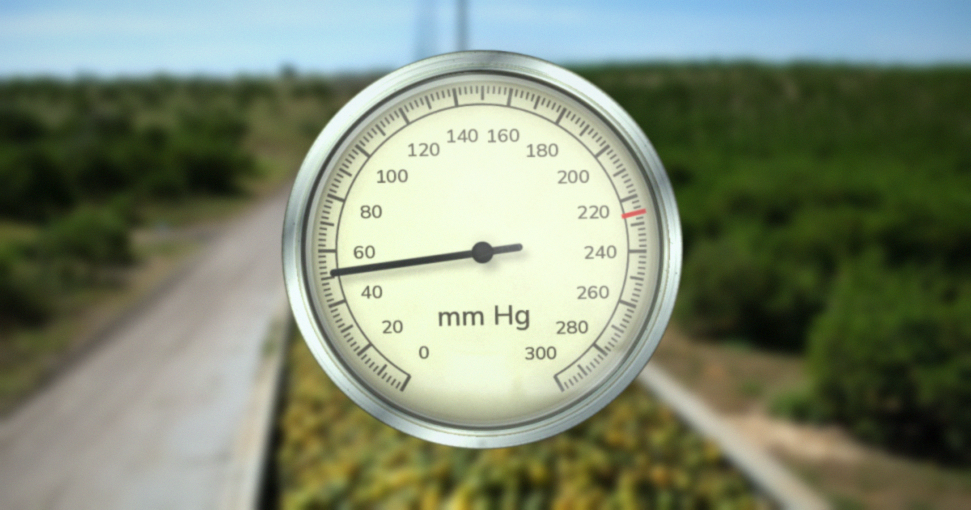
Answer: 52mmHg
